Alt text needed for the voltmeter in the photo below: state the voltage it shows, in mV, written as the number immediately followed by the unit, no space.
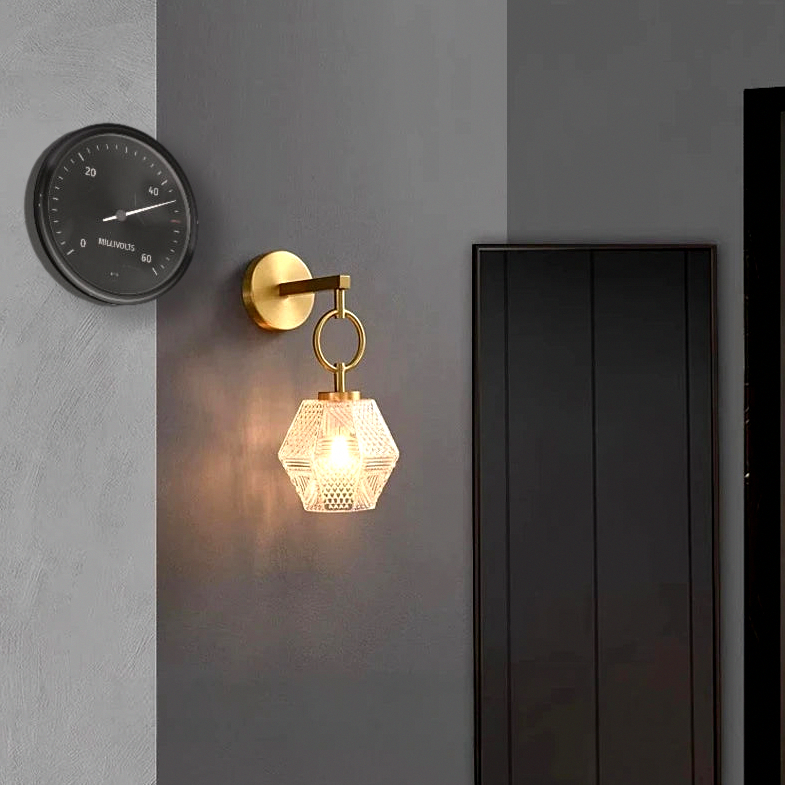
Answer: 44mV
